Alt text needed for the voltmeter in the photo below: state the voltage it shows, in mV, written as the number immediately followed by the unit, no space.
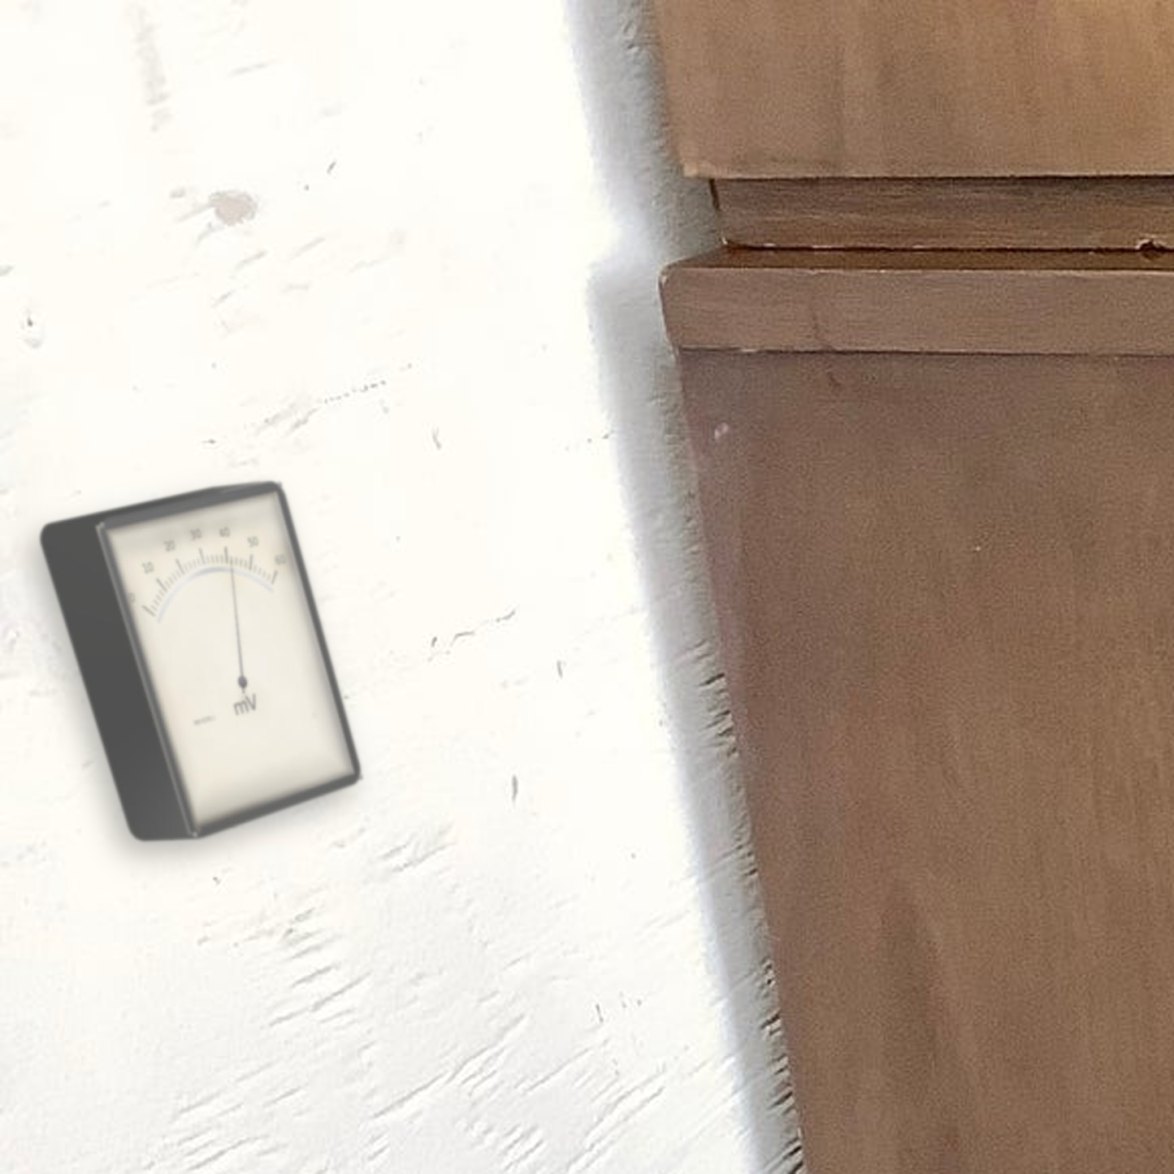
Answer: 40mV
